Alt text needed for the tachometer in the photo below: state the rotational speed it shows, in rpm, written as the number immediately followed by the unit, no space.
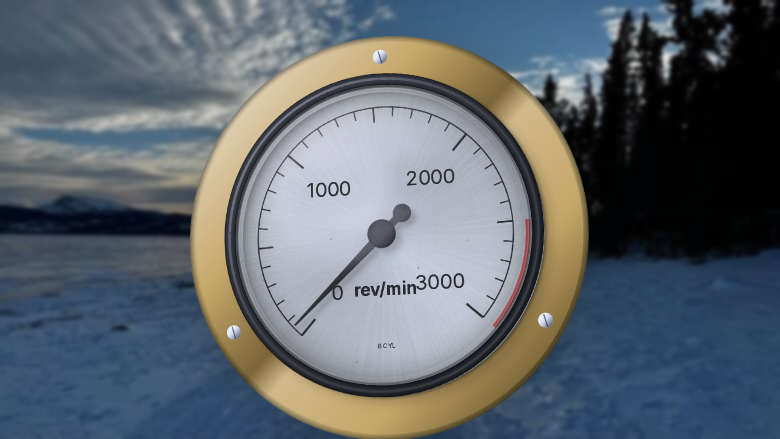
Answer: 50rpm
